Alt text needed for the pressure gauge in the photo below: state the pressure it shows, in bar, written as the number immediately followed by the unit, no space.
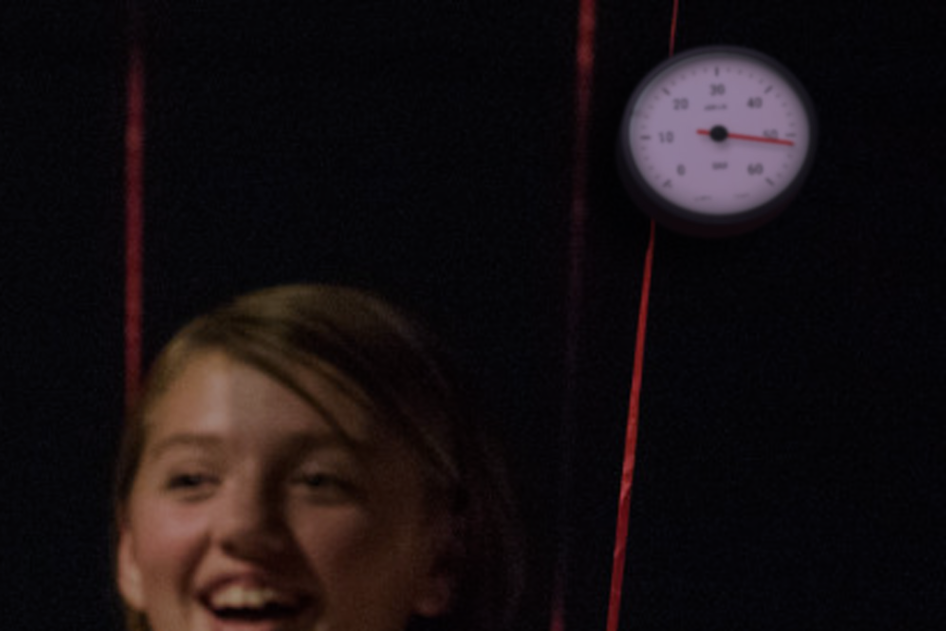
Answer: 52bar
